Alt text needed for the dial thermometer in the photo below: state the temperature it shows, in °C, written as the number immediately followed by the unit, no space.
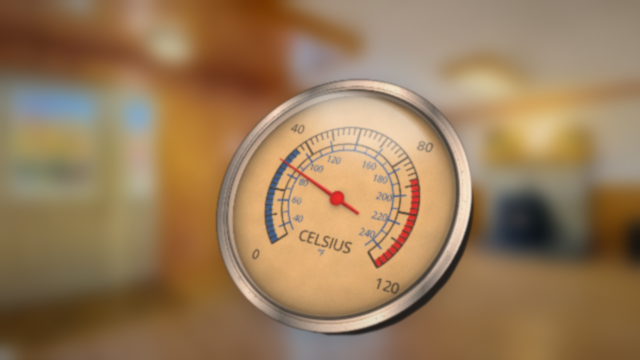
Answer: 30°C
